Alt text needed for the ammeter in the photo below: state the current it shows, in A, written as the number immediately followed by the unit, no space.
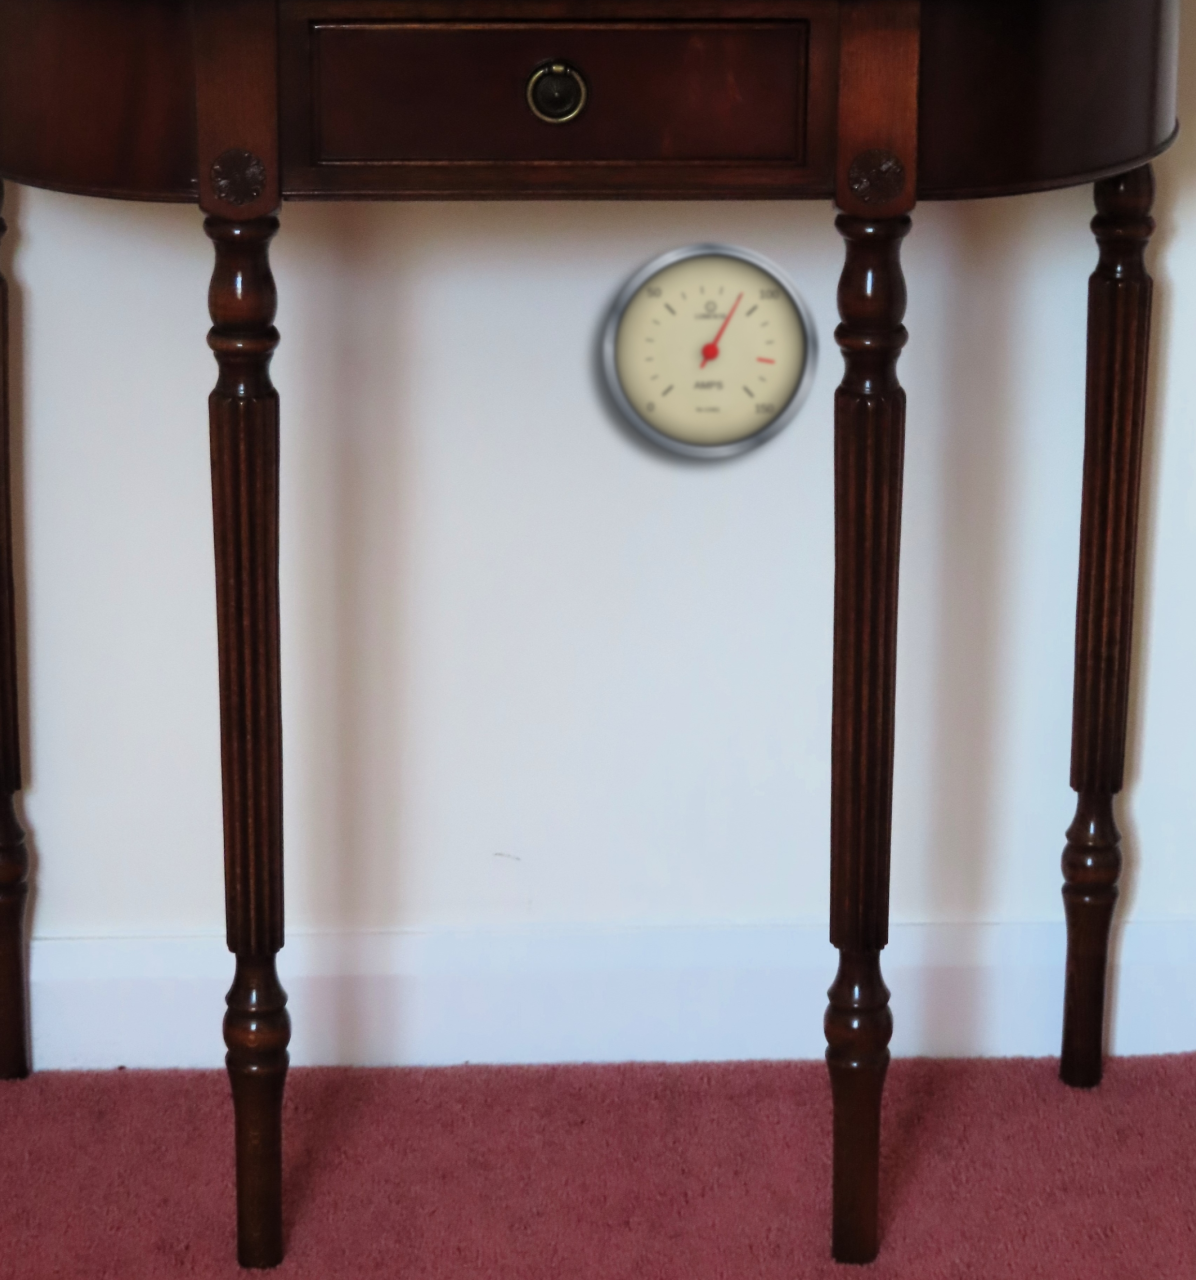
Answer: 90A
